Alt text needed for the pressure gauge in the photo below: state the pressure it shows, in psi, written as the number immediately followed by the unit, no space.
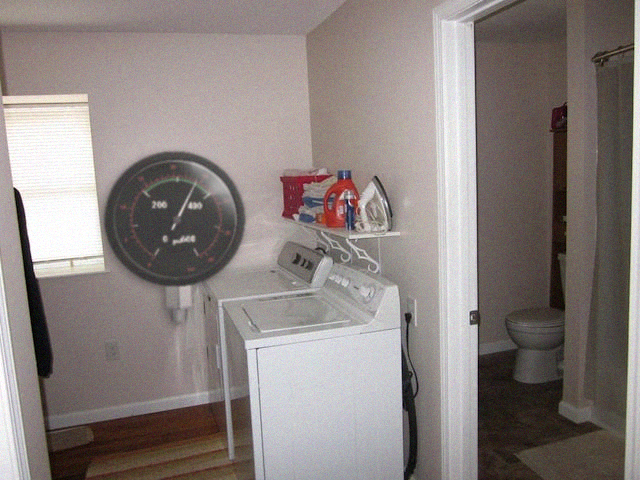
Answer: 350psi
